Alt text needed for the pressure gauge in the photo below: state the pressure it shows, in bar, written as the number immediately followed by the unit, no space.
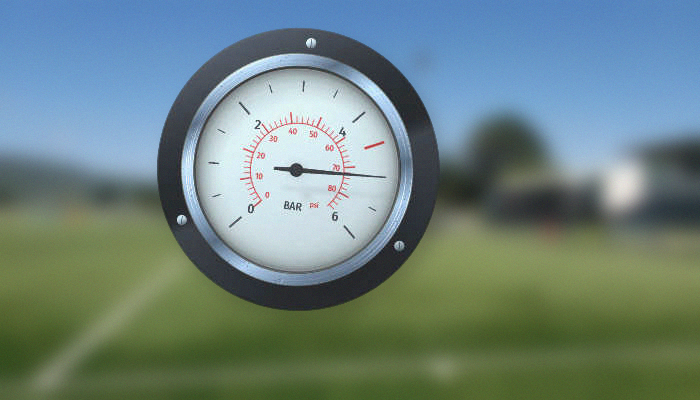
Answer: 5bar
